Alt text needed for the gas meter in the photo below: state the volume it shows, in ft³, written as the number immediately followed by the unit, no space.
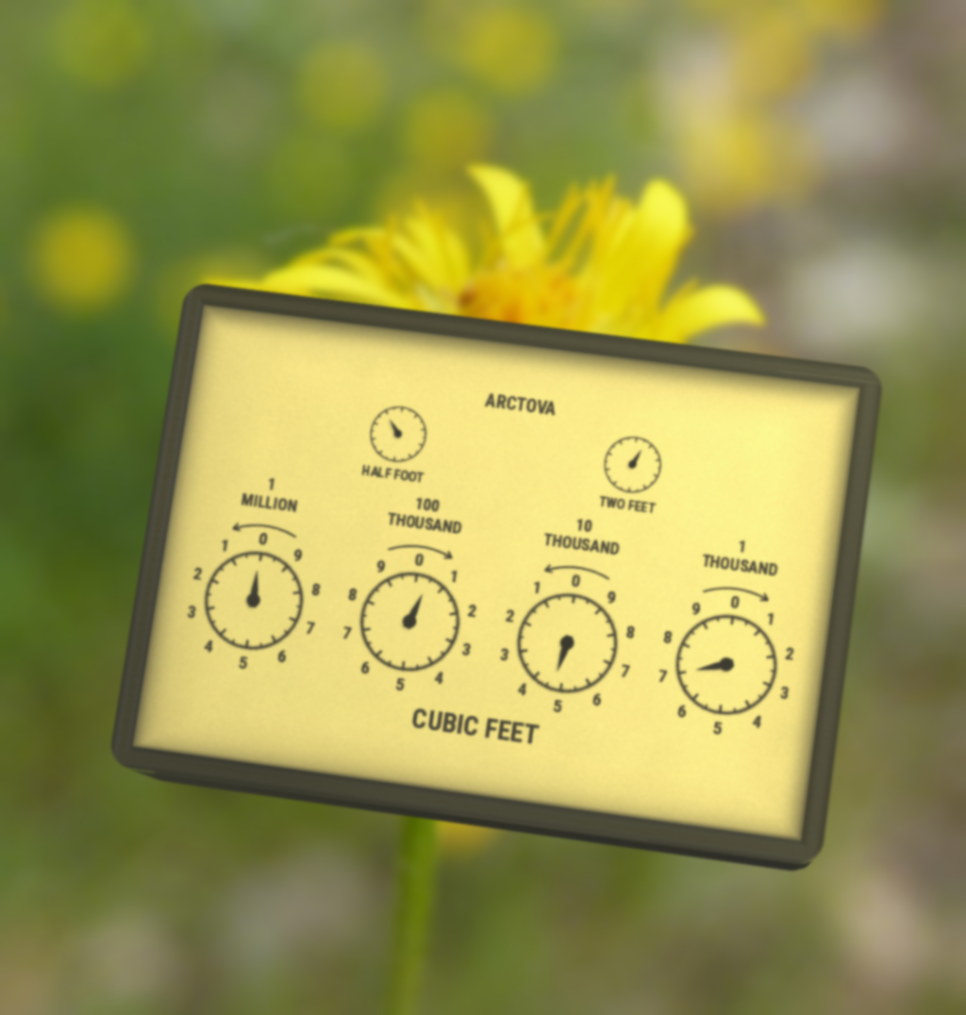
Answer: 4700ft³
